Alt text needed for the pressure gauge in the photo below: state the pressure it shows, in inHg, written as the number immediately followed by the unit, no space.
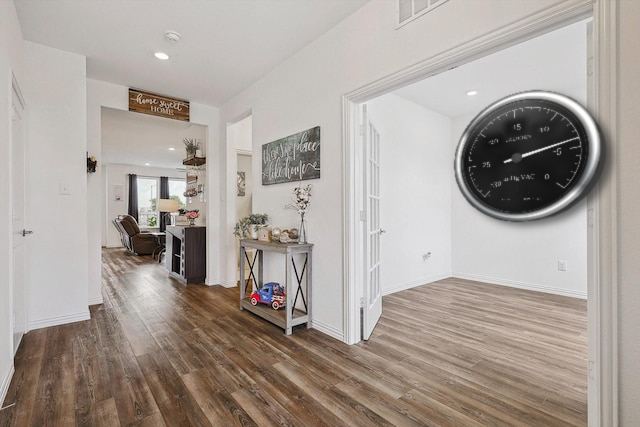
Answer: -6inHg
